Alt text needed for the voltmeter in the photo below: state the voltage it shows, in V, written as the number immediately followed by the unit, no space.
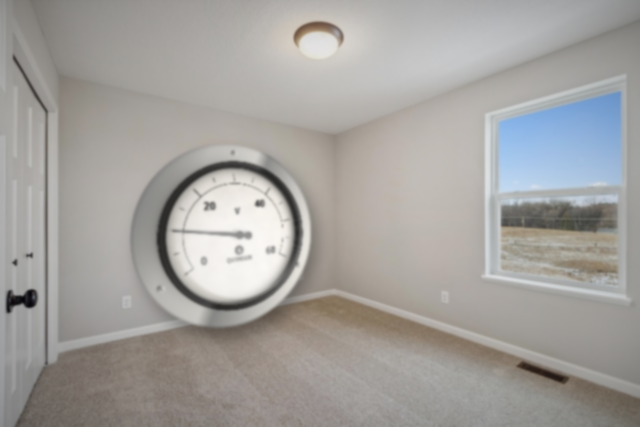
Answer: 10V
